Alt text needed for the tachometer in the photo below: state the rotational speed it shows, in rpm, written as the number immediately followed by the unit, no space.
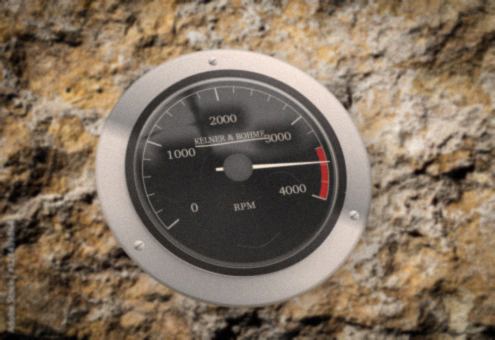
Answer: 3600rpm
